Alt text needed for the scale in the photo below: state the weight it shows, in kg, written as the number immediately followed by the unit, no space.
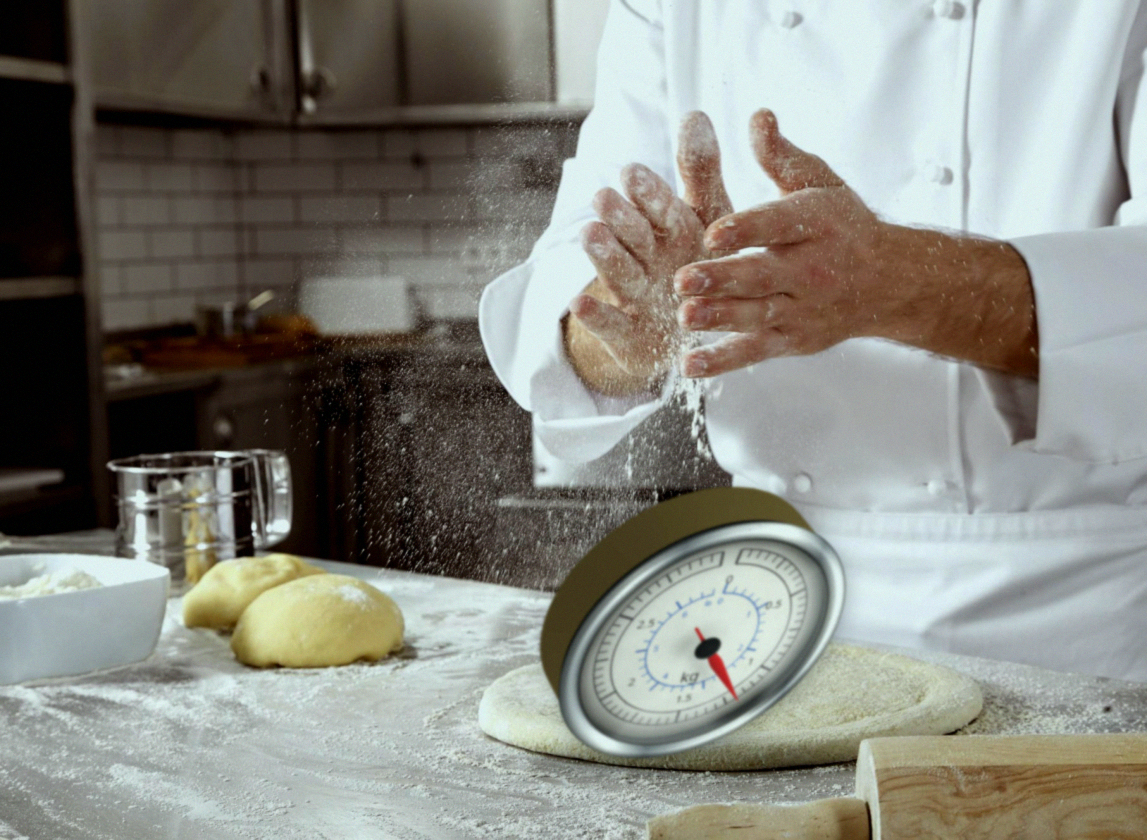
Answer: 1.2kg
